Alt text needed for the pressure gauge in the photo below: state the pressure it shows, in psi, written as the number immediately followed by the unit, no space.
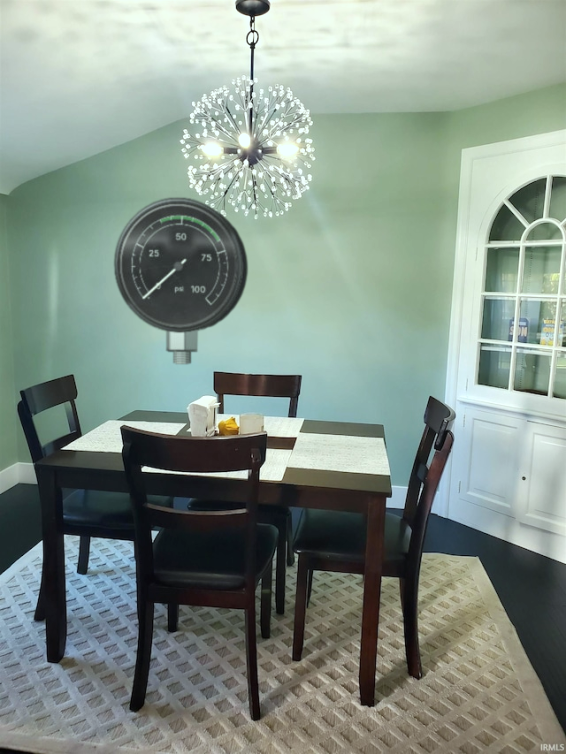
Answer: 0psi
